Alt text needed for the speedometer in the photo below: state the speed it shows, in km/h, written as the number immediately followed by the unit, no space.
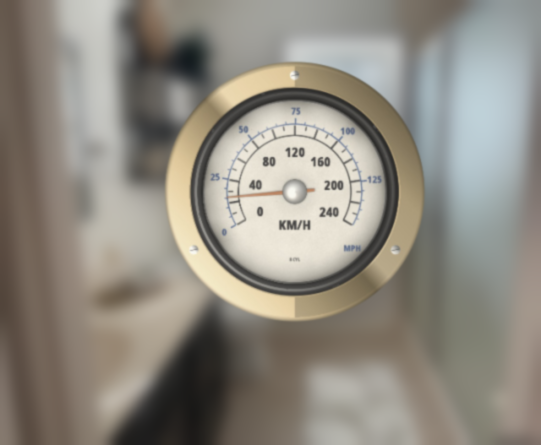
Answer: 25km/h
